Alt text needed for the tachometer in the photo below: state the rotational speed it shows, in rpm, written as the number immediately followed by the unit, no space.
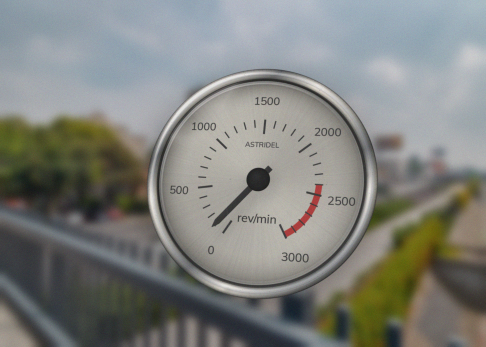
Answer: 100rpm
